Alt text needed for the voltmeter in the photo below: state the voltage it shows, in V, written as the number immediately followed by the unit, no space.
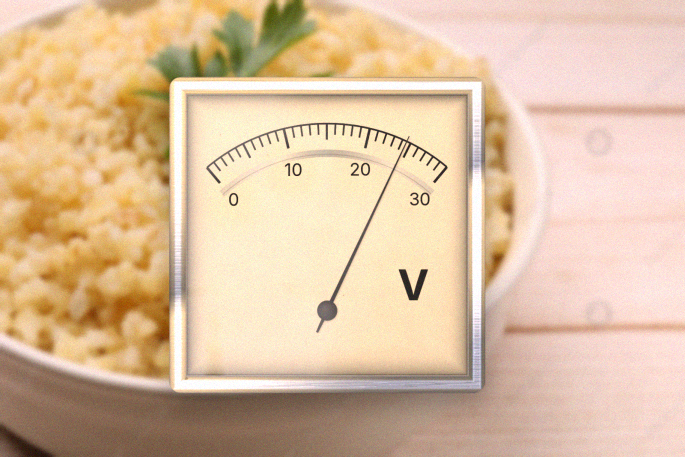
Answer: 24.5V
